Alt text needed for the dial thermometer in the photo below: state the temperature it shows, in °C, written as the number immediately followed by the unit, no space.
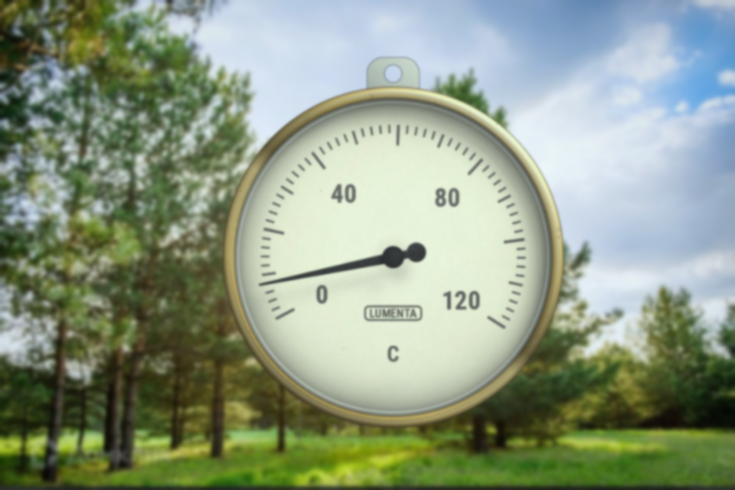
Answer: 8°C
